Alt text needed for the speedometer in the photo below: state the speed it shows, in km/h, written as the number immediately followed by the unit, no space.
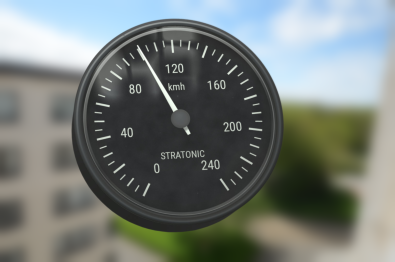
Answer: 100km/h
